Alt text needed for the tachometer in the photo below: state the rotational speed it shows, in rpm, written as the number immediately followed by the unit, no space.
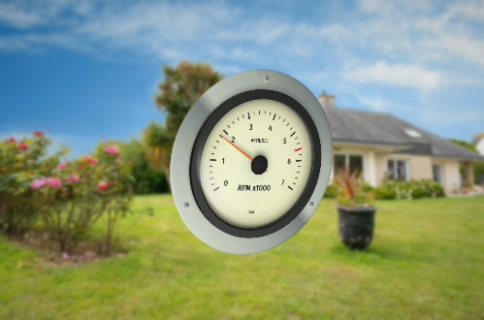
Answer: 1800rpm
